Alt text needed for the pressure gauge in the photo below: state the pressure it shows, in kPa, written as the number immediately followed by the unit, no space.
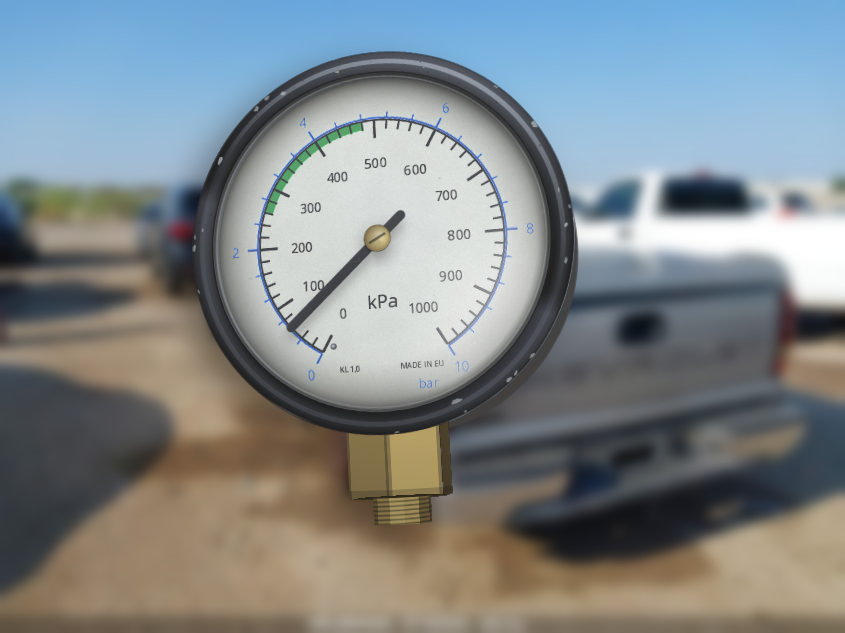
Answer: 60kPa
